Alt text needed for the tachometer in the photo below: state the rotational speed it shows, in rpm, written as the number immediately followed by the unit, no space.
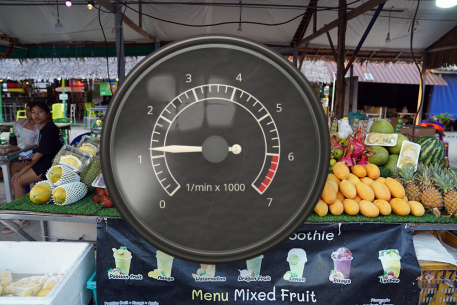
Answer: 1200rpm
